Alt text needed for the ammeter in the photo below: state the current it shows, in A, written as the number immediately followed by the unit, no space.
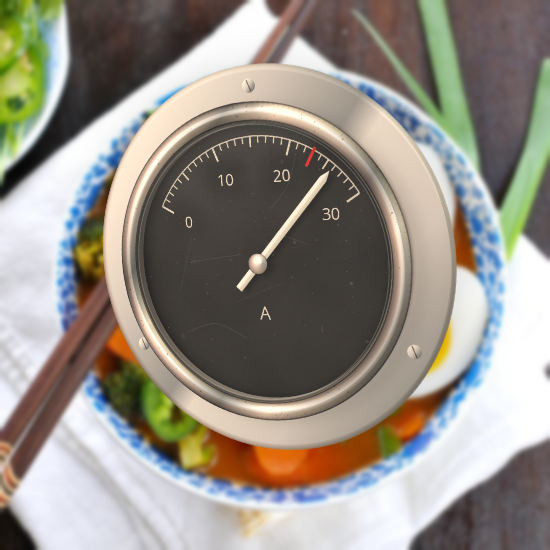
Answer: 26A
